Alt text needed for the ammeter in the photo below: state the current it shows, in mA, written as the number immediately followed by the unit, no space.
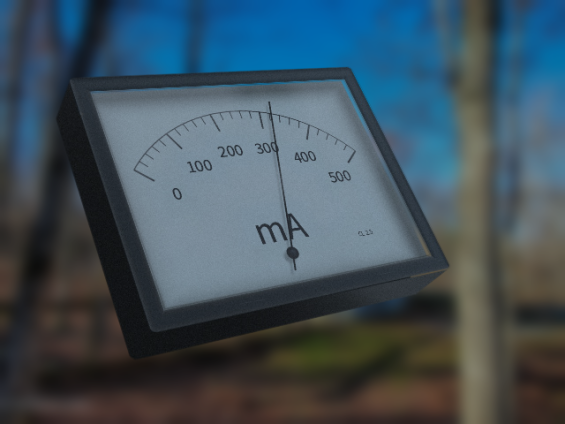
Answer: 320mA
